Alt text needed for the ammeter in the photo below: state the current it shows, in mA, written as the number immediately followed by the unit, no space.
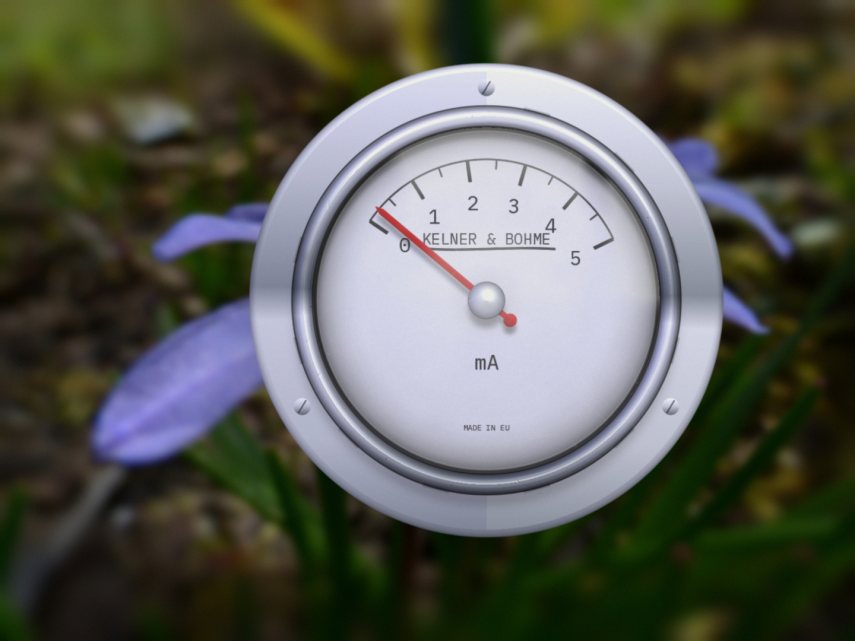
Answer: 0.25mA
